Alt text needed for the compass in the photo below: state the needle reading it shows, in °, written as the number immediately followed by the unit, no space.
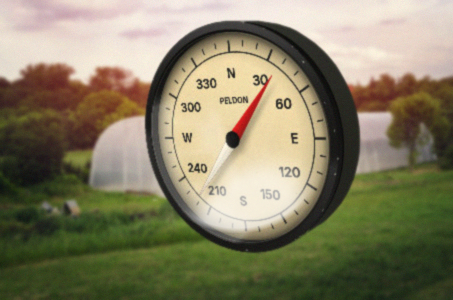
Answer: 40°
